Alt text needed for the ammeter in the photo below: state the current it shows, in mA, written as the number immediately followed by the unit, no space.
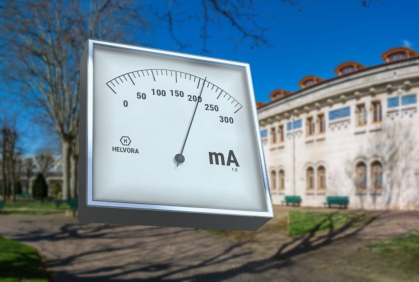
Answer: 210mA
